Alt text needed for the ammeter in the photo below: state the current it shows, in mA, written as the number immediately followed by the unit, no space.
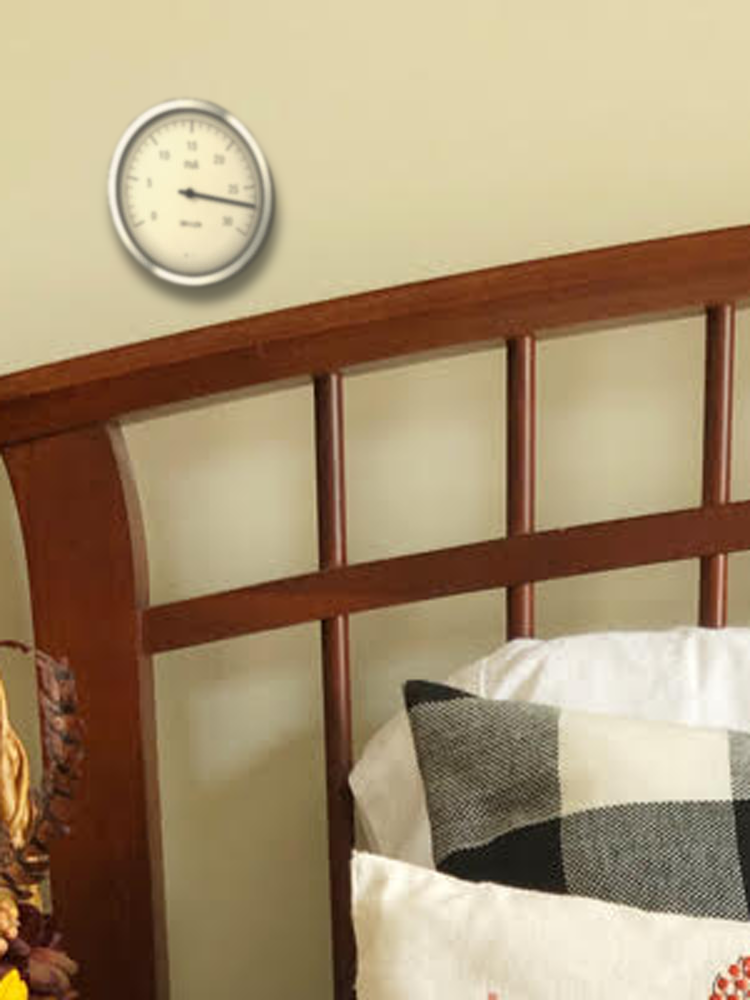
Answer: 27mA
